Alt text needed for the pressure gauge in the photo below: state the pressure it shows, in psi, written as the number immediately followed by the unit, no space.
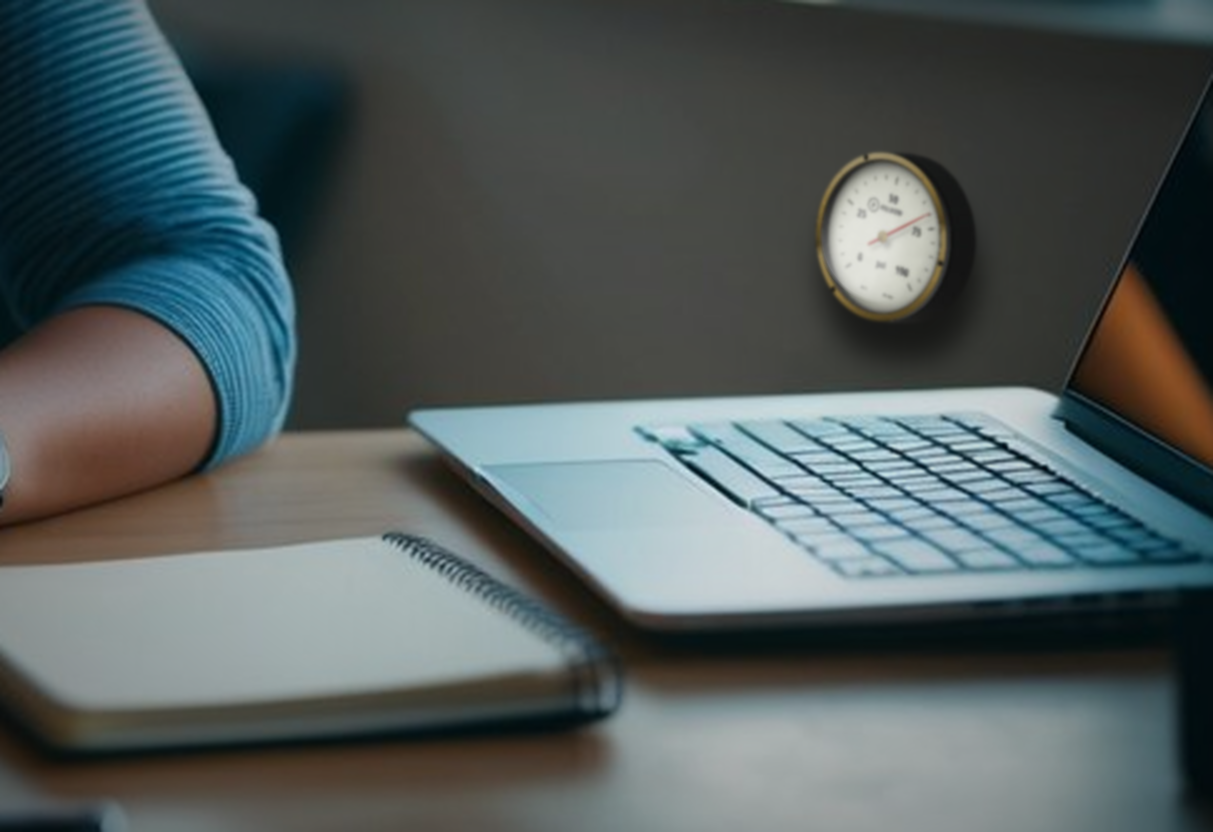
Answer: 70psi
